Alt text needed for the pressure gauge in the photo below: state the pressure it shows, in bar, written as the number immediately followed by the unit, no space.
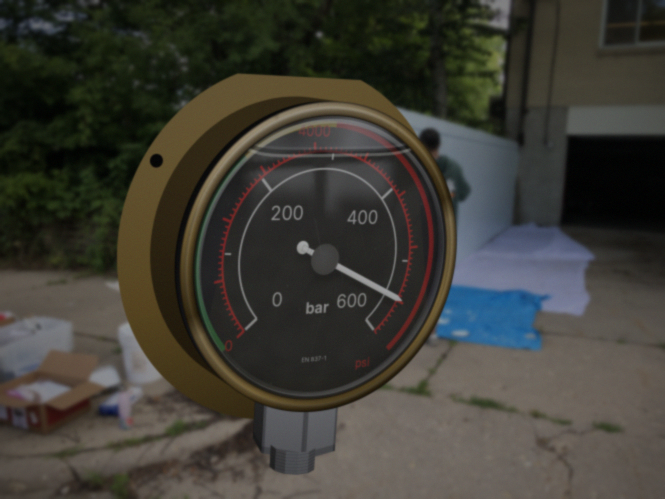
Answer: 550bar
